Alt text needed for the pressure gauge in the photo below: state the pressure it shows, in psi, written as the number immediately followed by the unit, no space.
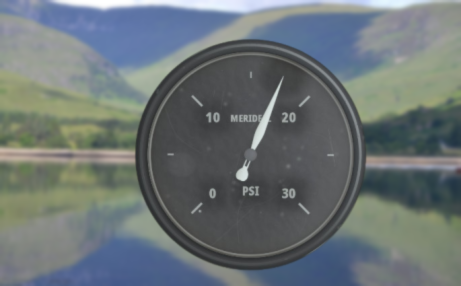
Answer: 17.5psi
